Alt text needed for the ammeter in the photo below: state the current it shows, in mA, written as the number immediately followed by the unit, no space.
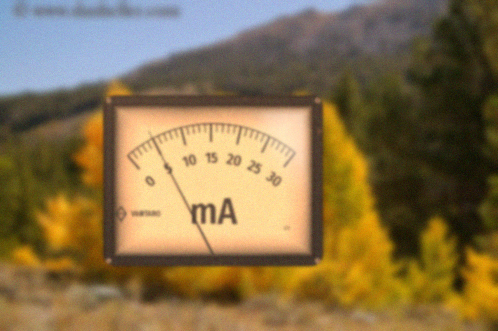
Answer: 5mA
